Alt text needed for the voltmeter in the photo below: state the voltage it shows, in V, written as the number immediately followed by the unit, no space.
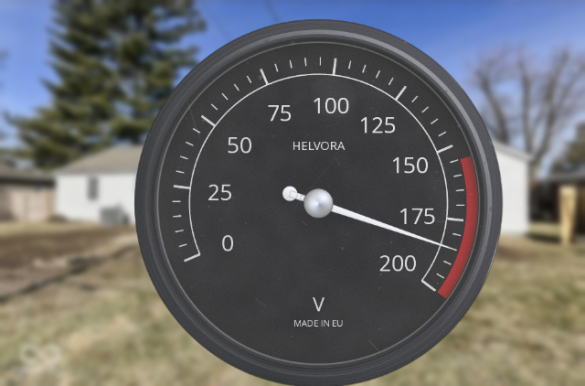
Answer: 185V
